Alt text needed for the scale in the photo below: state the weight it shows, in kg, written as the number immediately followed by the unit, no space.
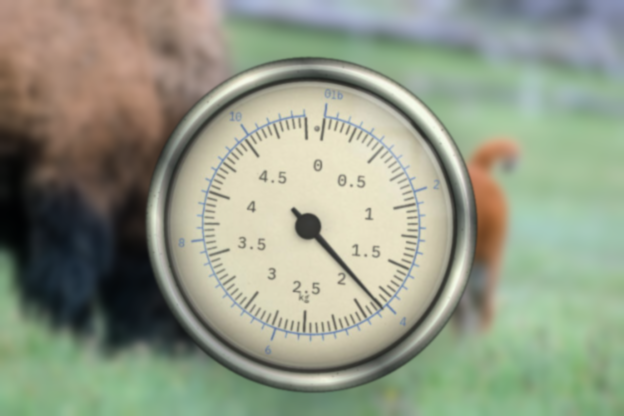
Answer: 1.85kg
